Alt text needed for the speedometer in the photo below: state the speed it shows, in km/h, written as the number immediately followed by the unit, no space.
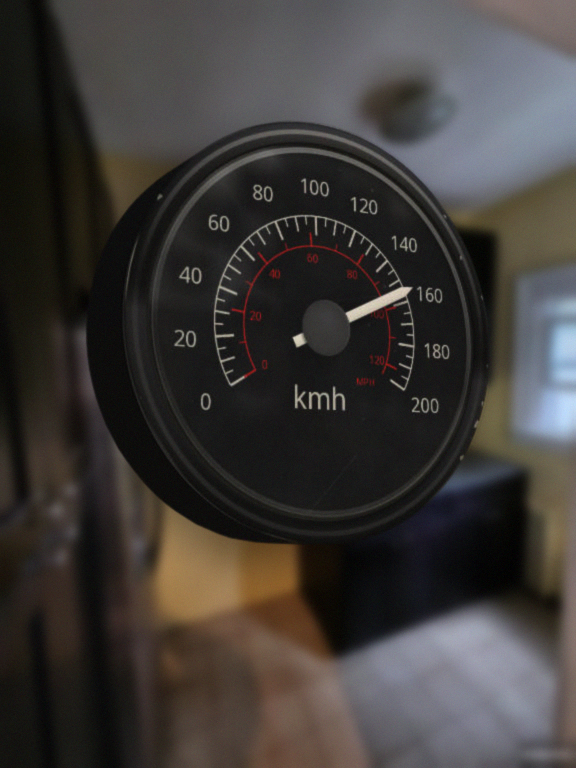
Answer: 155km/h
